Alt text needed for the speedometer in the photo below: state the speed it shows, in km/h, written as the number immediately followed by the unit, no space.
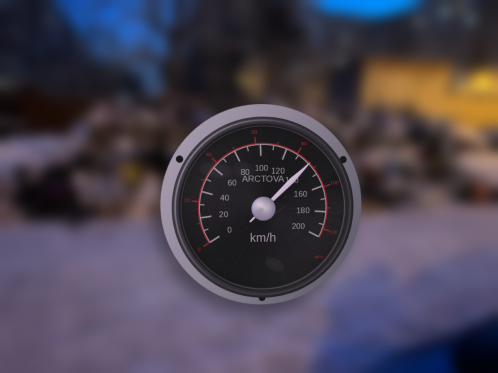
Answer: 140km/h
